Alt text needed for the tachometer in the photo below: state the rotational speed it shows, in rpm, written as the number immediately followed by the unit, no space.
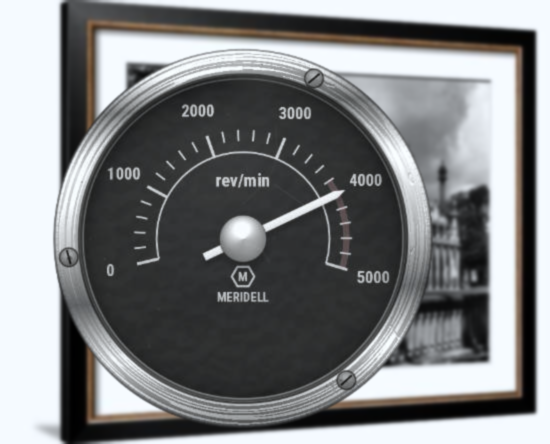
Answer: 4000rpm
